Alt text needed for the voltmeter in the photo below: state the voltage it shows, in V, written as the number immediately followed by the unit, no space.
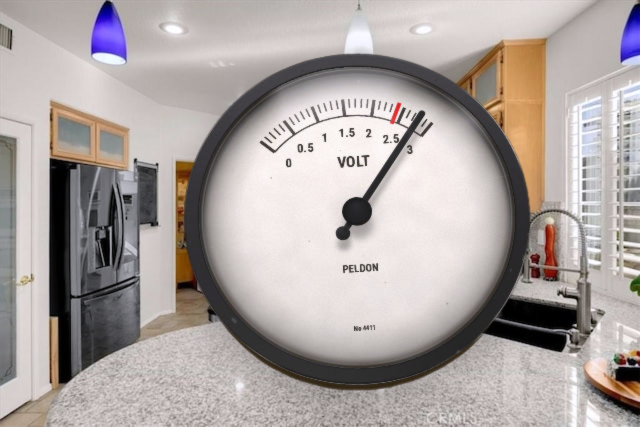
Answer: 2.8V
